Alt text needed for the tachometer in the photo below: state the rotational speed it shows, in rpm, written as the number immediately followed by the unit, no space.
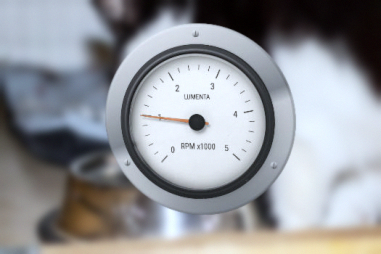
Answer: 1000rpm
